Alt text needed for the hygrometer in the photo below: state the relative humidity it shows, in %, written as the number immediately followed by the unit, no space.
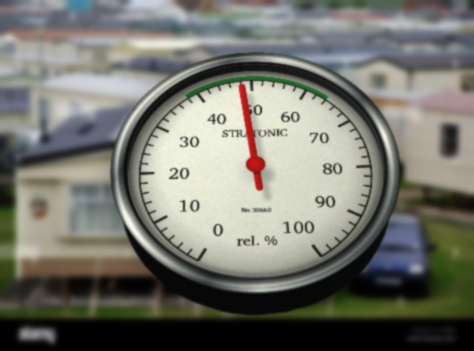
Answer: 48%
